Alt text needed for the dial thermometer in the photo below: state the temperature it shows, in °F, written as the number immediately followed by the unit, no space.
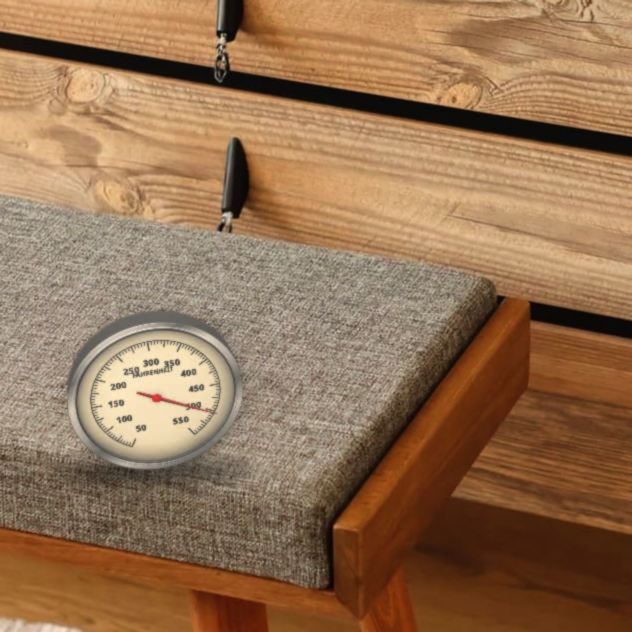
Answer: 500°F
